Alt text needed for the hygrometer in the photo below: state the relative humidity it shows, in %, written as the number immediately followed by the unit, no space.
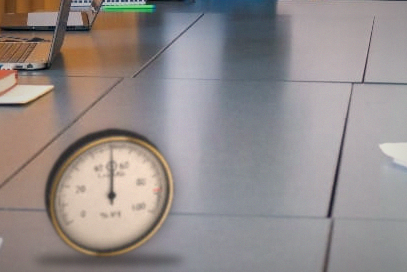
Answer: 50%
